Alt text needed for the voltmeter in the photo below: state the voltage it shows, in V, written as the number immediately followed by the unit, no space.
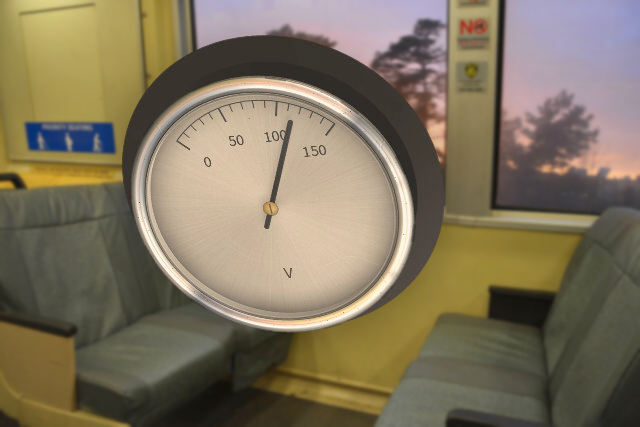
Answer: 115V
